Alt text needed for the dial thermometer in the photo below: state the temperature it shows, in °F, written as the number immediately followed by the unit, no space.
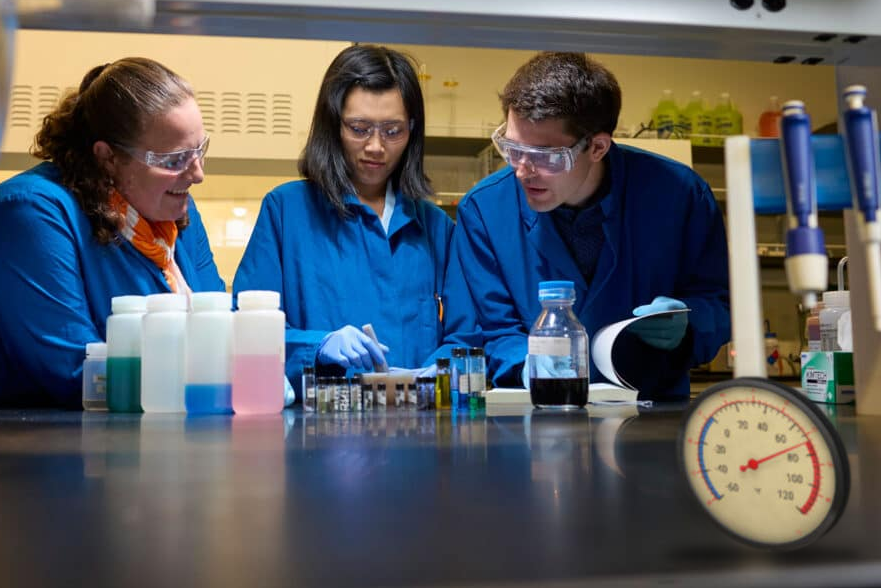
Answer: 72°F
